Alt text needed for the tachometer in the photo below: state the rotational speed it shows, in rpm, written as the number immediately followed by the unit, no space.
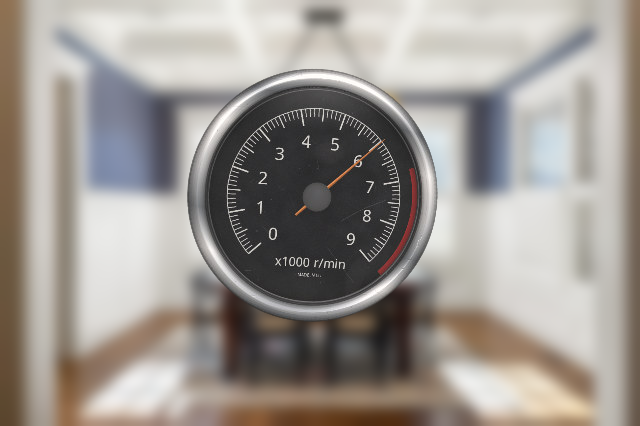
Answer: 6000rpm
